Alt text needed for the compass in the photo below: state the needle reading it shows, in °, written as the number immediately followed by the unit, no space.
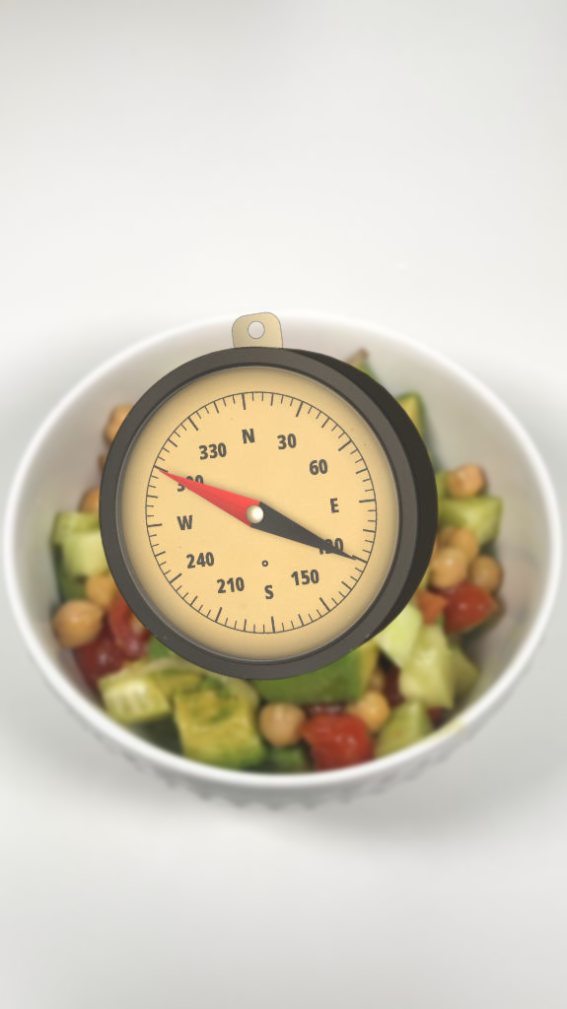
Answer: 300°
